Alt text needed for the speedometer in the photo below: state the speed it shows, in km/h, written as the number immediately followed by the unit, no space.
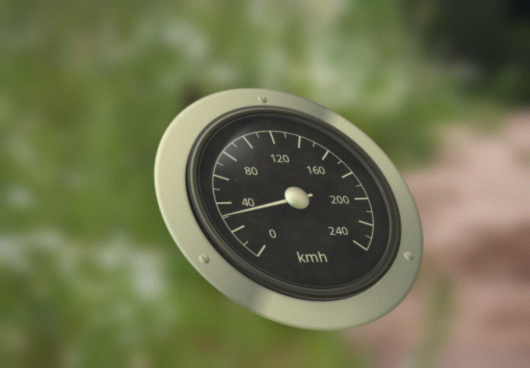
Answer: 30km/h
